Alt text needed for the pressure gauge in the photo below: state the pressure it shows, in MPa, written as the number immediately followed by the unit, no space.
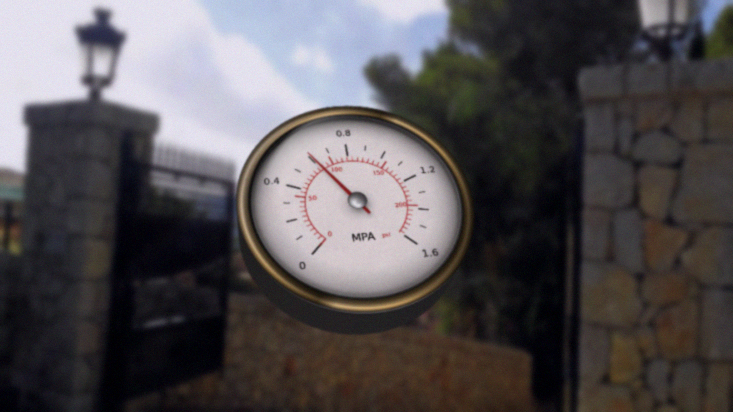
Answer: 0.6MPa
